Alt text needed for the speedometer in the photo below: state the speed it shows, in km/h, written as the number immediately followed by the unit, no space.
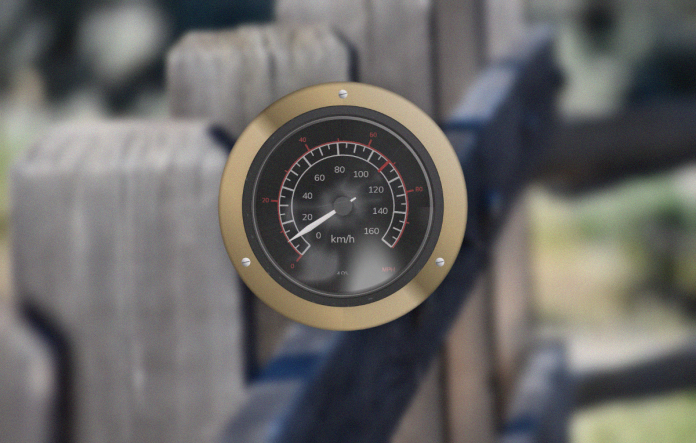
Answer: 10km/h
